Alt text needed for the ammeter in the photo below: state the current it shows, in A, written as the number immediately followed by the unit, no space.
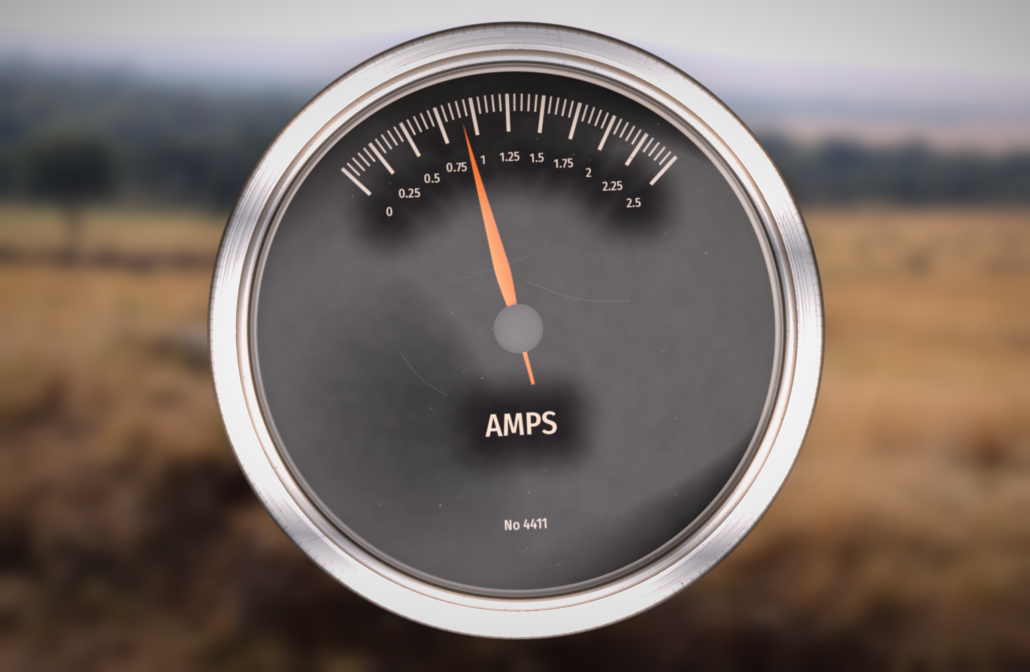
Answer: 0.9A
